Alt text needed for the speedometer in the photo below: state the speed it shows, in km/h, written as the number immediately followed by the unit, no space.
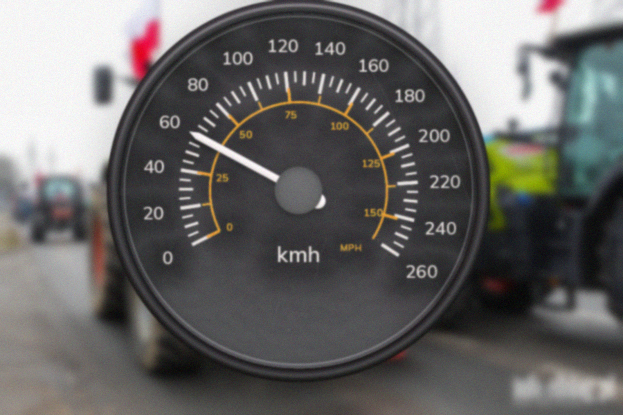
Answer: 60km/h
